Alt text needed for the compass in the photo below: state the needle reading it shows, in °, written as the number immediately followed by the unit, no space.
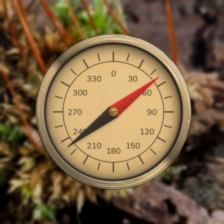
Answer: 52.5°
